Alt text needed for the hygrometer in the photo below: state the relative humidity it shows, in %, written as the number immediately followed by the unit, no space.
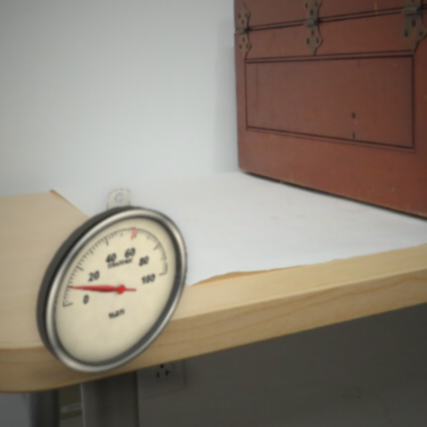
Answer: 10%
